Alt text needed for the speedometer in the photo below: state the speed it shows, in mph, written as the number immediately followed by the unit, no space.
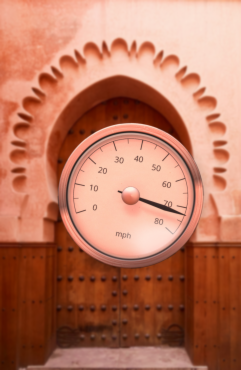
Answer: 72.5mph
